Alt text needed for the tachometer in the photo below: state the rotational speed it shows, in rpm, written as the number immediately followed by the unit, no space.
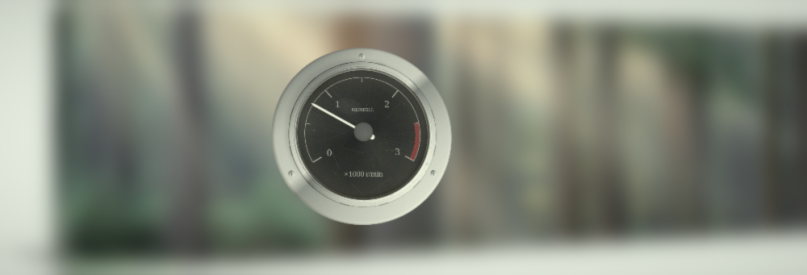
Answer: 750rpm
